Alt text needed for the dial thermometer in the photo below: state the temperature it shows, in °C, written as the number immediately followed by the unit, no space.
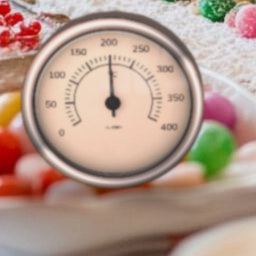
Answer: 200°C
